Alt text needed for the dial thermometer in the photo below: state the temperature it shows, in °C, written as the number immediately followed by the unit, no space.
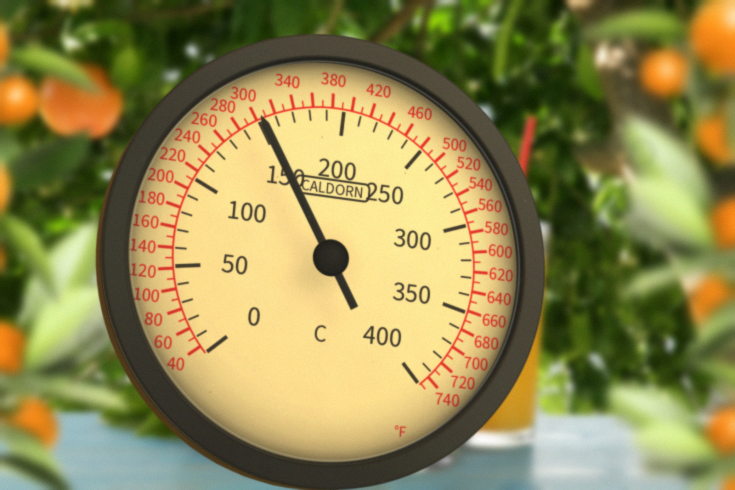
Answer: 150°C
